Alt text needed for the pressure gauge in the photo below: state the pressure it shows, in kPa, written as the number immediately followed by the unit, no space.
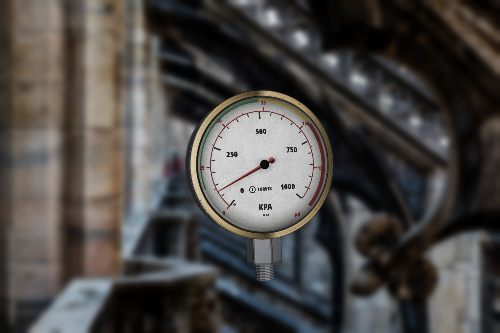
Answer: 75kPa
